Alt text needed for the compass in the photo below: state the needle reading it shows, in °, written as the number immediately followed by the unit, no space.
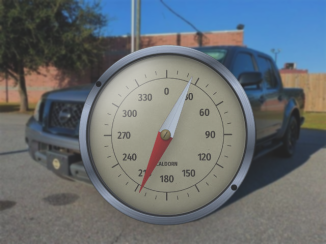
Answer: 205°
